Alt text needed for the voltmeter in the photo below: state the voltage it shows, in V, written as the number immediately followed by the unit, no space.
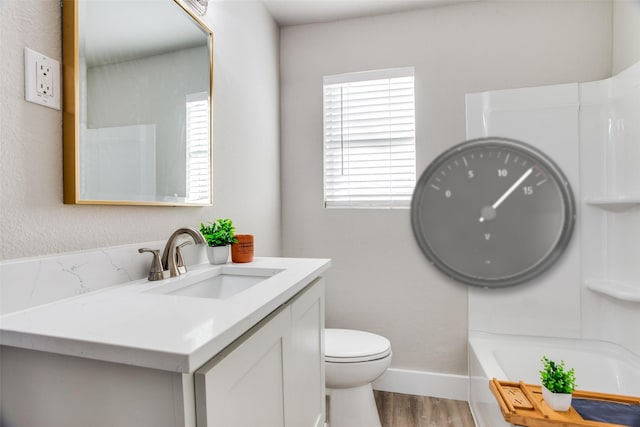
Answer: 13V
